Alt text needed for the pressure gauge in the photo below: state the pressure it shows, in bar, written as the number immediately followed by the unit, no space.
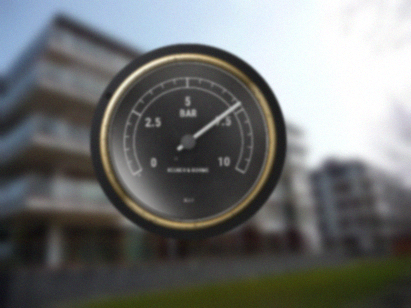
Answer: 7.25bar
